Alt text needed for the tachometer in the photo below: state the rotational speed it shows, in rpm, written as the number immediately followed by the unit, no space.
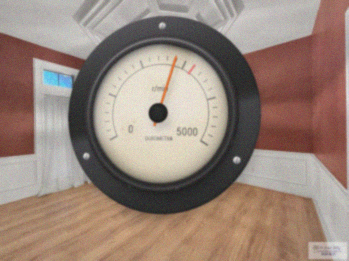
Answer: 2800rpm
